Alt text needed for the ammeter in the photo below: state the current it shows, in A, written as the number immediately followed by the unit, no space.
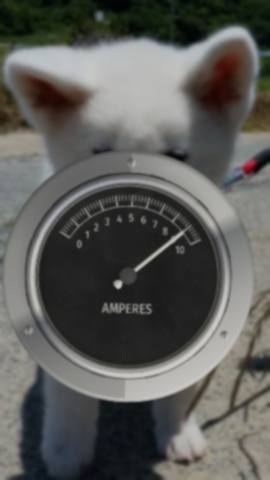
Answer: 9A
